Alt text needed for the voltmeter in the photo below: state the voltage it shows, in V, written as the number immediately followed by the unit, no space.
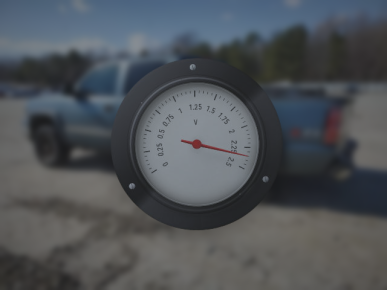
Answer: 2.35V
